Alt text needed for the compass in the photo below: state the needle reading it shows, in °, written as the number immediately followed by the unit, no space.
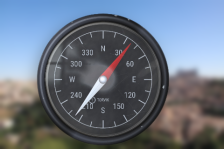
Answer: 37.5°
